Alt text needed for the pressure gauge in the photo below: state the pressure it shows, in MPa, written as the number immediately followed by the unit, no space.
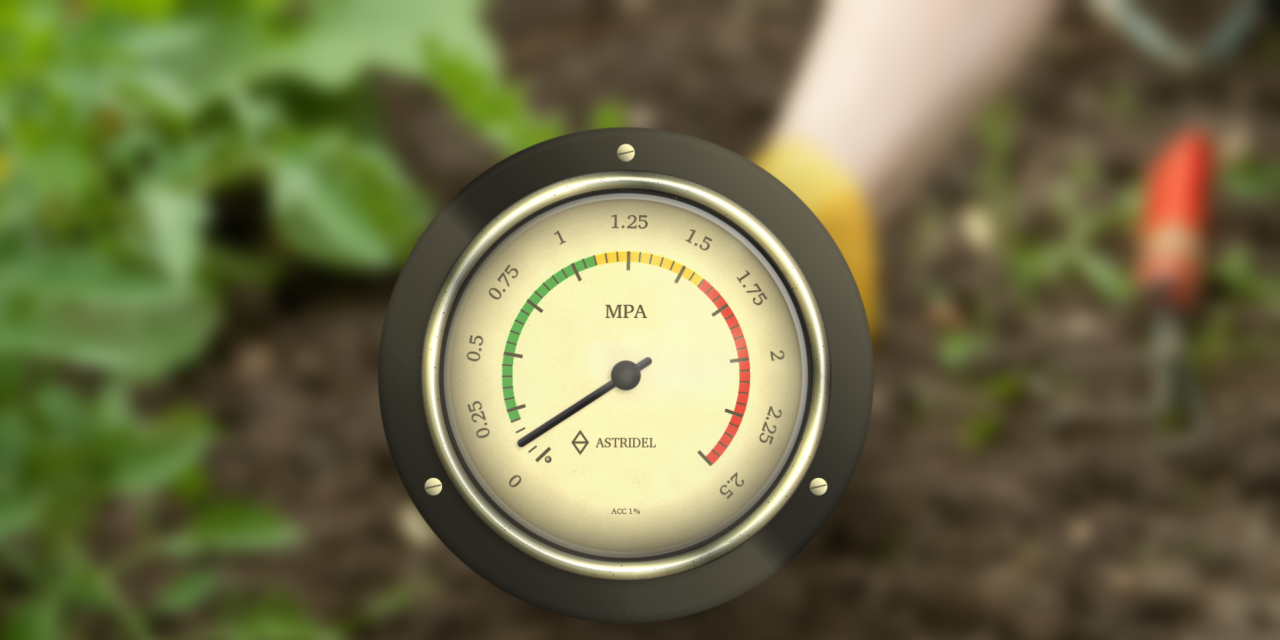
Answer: 0.1MPa
